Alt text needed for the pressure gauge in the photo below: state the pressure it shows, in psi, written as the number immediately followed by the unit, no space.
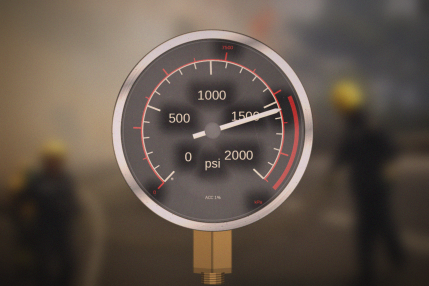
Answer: 1550psi
